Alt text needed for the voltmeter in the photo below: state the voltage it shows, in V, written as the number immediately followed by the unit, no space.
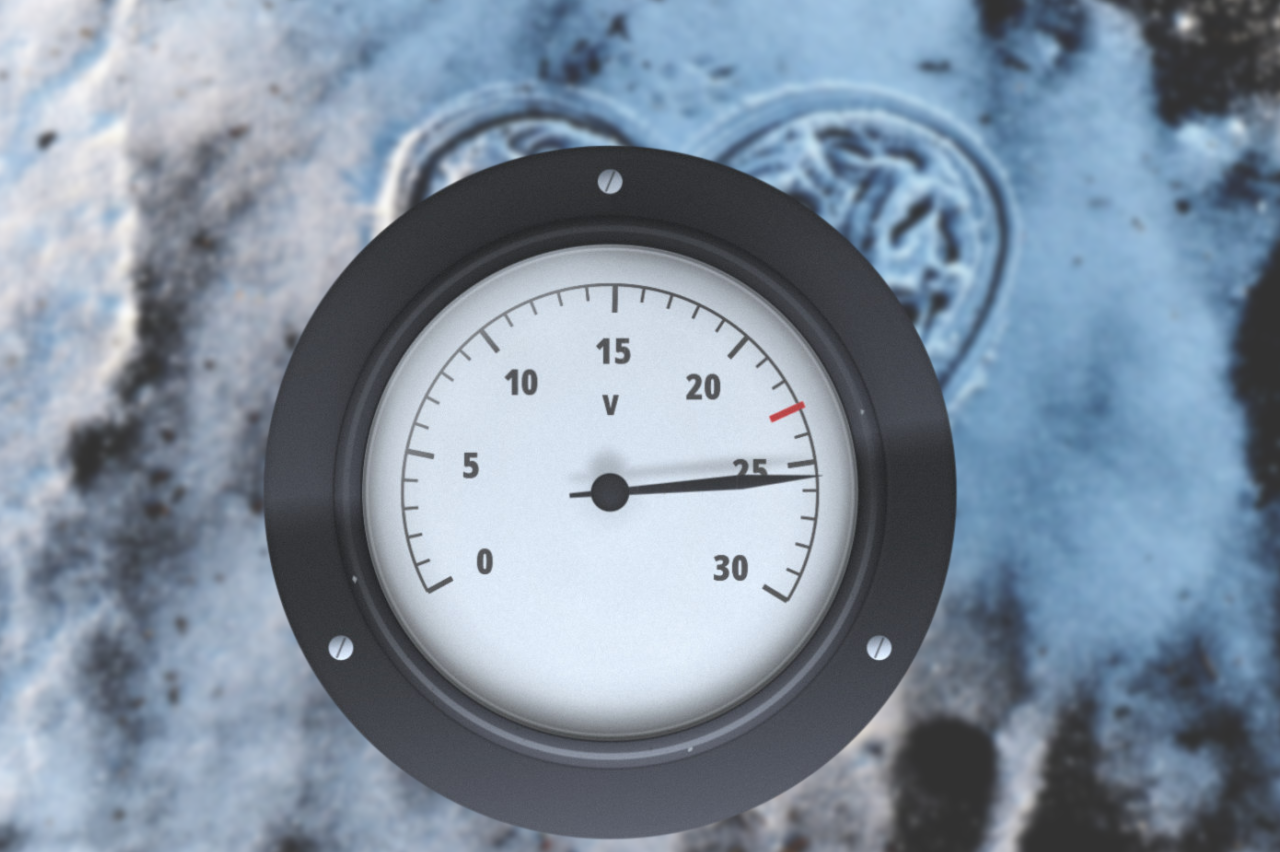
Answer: 25.5V
